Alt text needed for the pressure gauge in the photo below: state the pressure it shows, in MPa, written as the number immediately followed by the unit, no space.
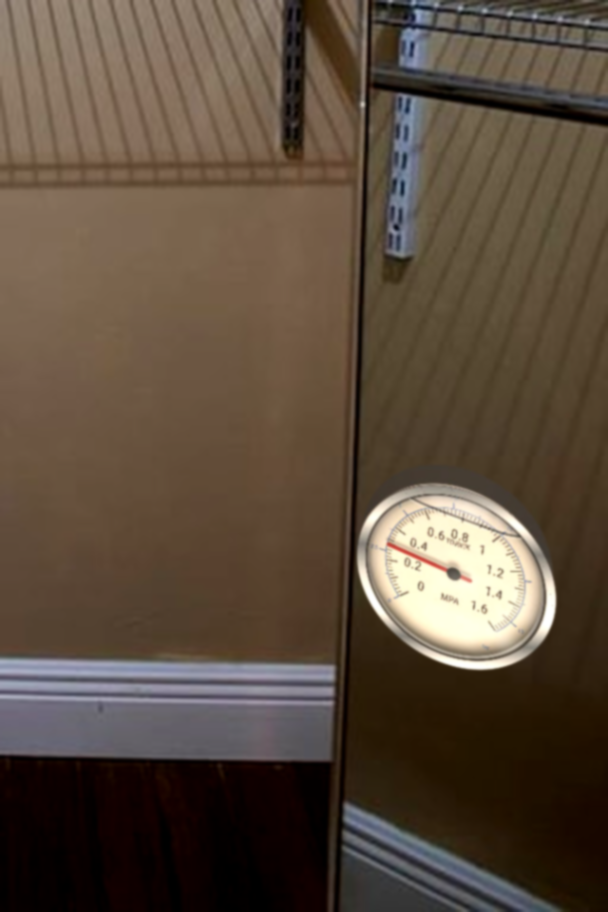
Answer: 0.3MPa
